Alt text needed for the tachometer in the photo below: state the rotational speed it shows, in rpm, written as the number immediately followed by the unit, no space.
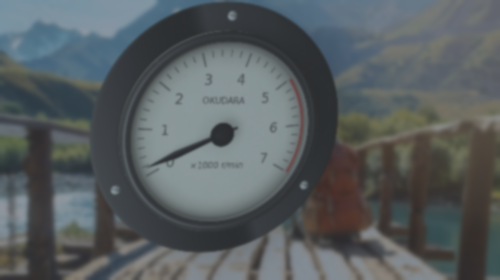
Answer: 200rpm
